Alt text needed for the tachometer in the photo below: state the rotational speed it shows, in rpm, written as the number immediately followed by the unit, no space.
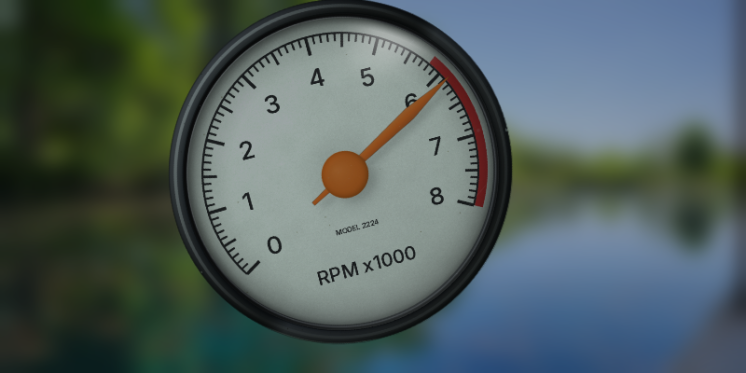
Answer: 6100rpm
